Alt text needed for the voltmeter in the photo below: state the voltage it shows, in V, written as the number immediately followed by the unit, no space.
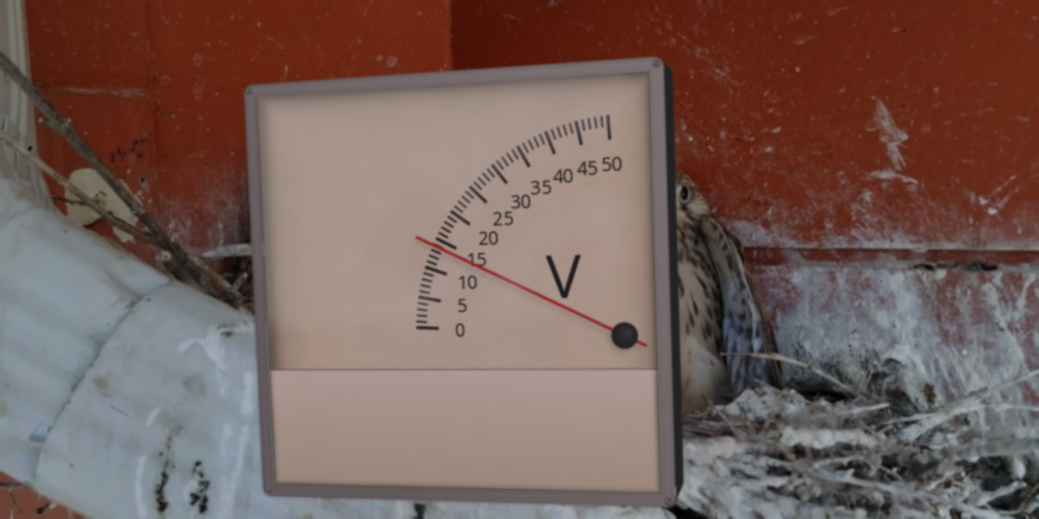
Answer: 14V
